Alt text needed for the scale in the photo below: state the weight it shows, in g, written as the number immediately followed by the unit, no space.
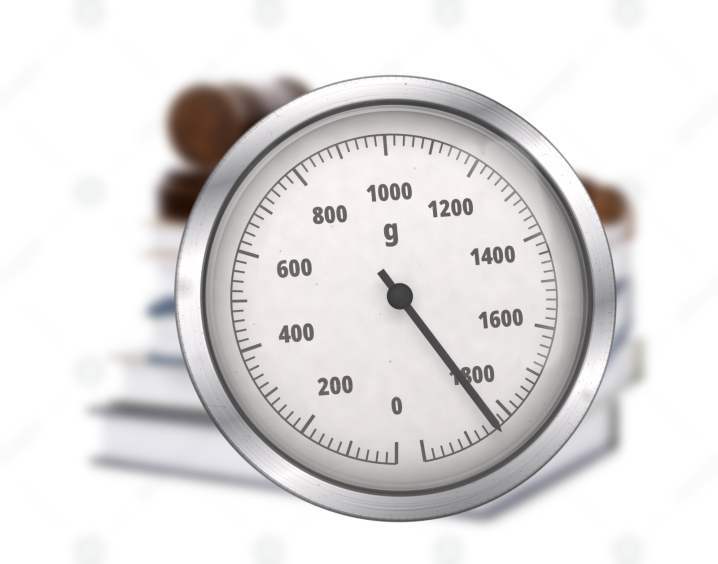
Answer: 1840g
